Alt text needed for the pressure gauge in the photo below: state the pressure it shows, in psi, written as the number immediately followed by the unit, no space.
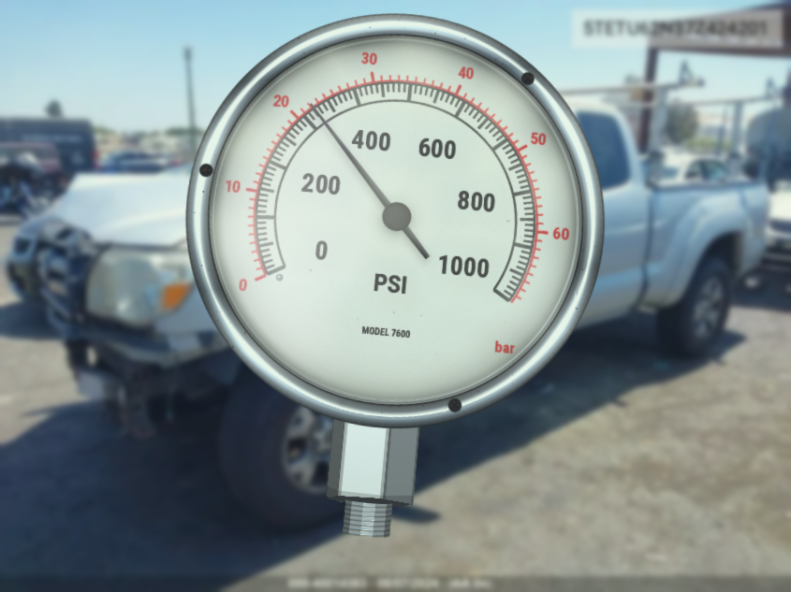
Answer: 320psi
